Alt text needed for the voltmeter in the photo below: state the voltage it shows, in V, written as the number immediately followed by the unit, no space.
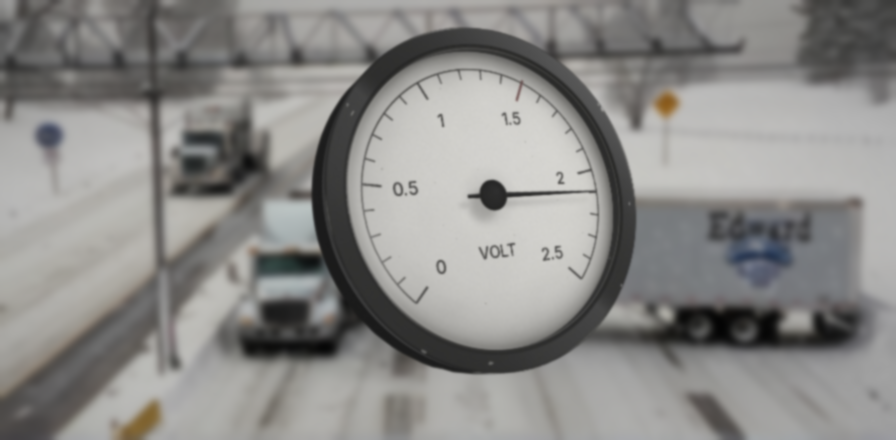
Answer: 2.1V
